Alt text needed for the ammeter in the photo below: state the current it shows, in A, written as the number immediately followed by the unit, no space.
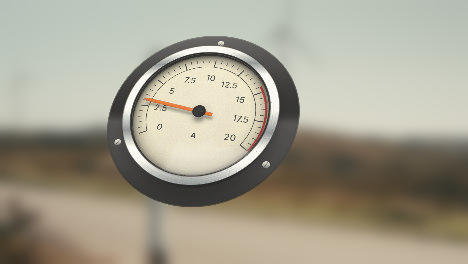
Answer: 3A
